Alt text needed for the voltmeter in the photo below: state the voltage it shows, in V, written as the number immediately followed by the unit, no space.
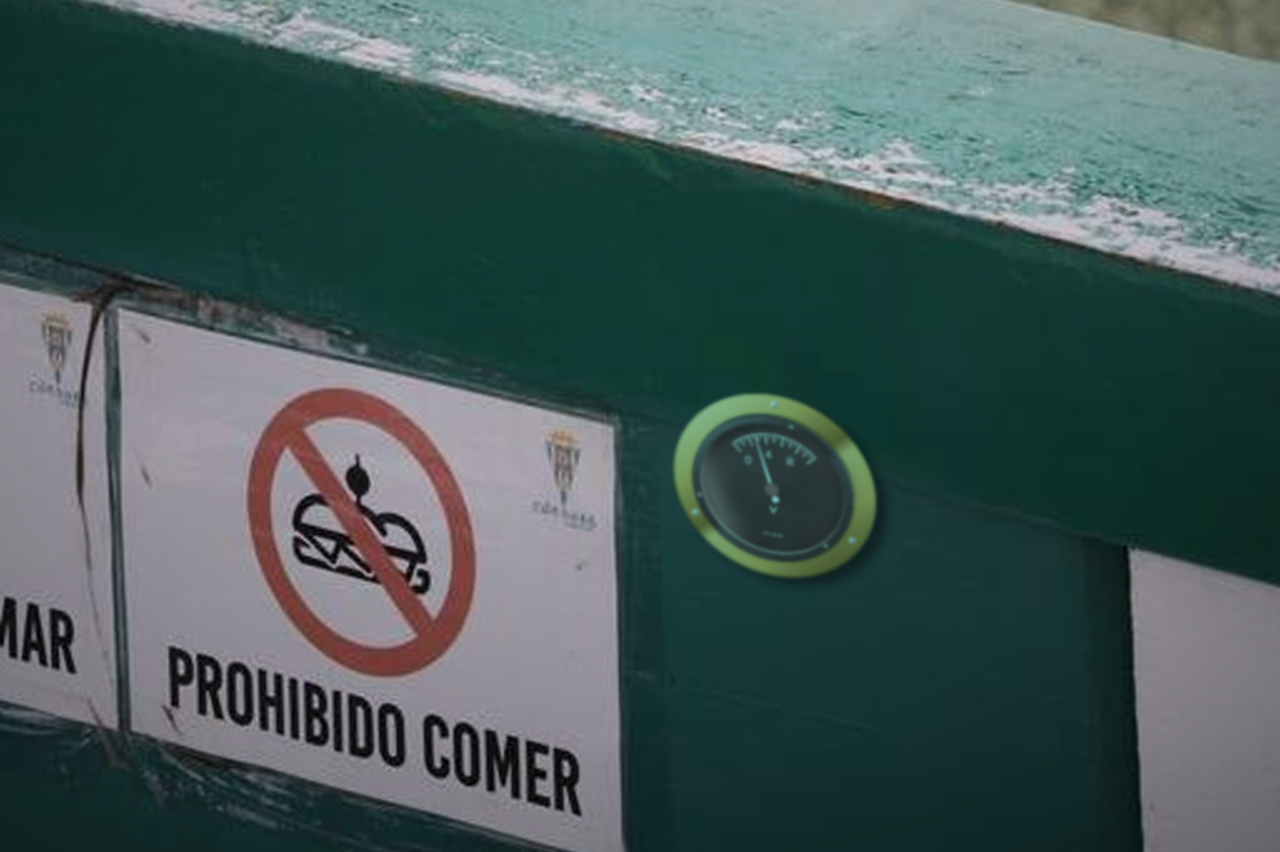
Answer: 3V
